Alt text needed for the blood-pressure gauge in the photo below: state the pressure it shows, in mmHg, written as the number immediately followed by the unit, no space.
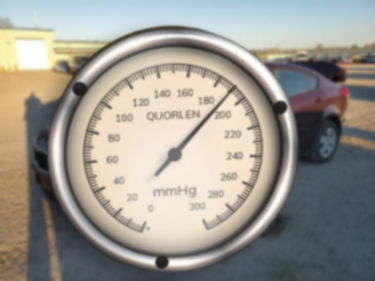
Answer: 190mmHg
